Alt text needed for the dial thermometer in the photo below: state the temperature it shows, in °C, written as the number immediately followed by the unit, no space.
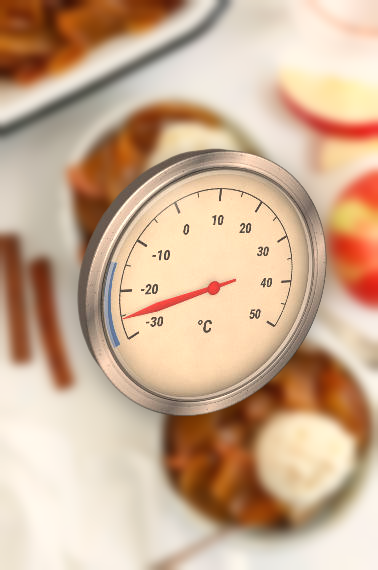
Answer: -25°C
